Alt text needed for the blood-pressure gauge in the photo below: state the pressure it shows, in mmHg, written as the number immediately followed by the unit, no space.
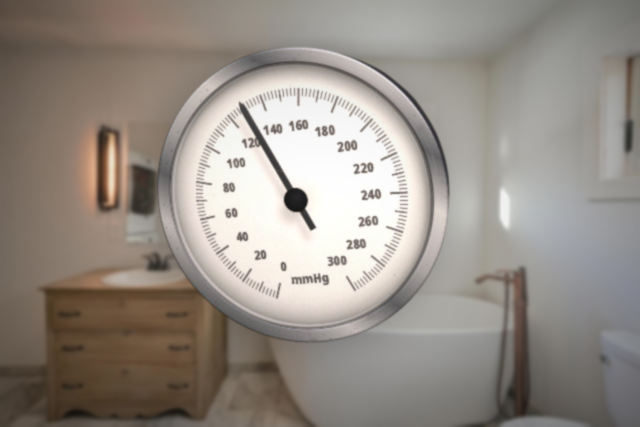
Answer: 130mmHg
